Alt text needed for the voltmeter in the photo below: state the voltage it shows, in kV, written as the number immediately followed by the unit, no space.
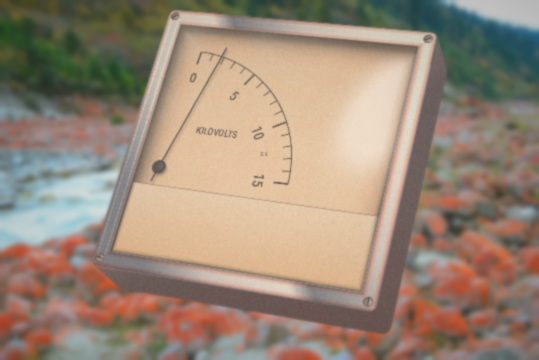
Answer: 2kV
